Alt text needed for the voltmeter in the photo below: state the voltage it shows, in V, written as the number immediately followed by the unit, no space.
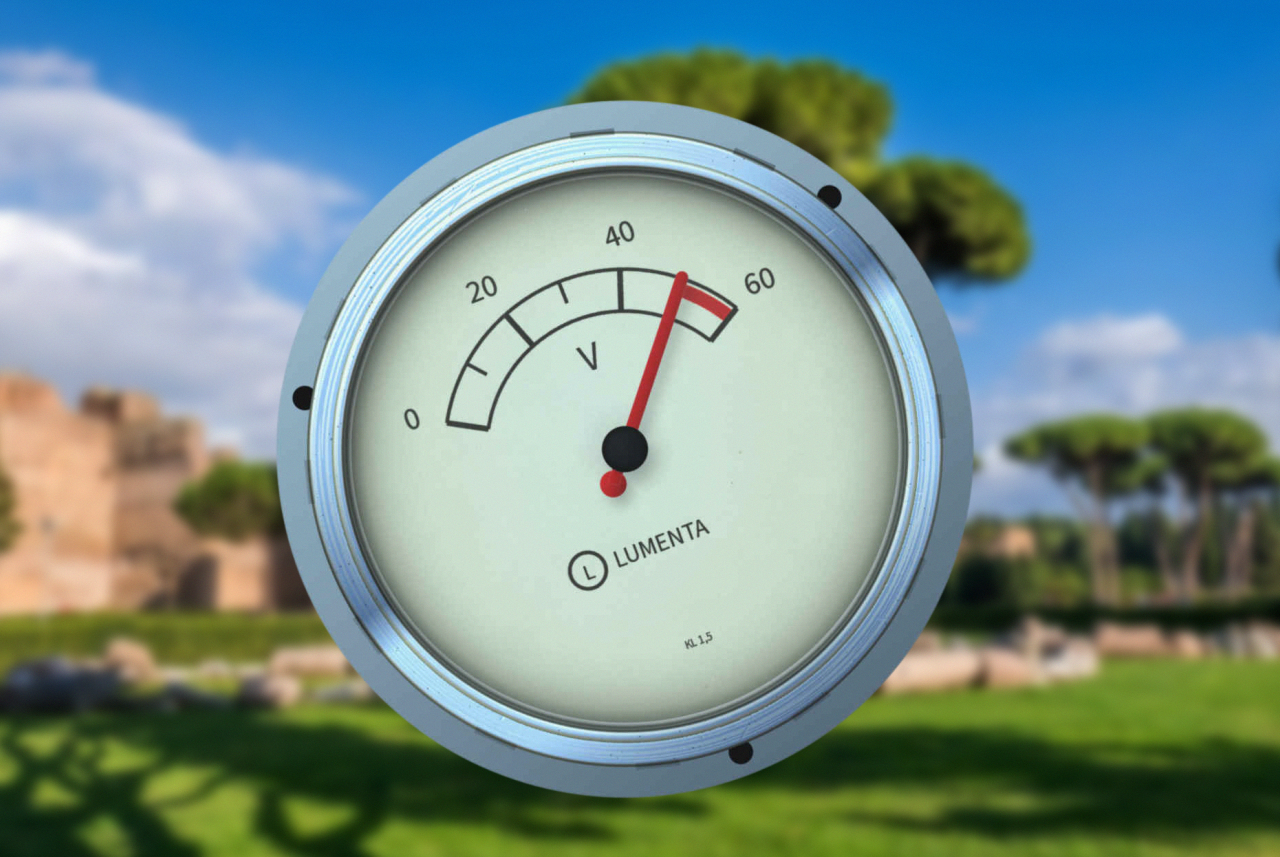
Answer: 50V
